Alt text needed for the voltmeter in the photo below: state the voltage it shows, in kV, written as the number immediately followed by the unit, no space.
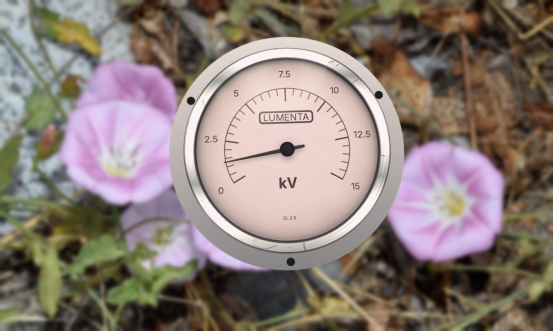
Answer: 1.25kV
